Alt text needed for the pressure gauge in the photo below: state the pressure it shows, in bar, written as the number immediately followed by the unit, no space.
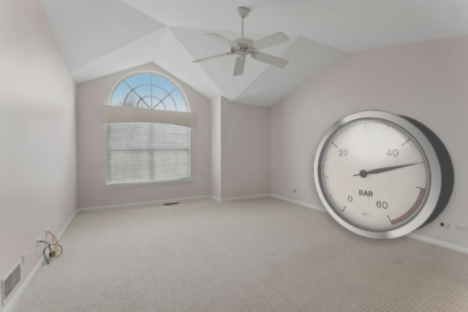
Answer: 45bar
